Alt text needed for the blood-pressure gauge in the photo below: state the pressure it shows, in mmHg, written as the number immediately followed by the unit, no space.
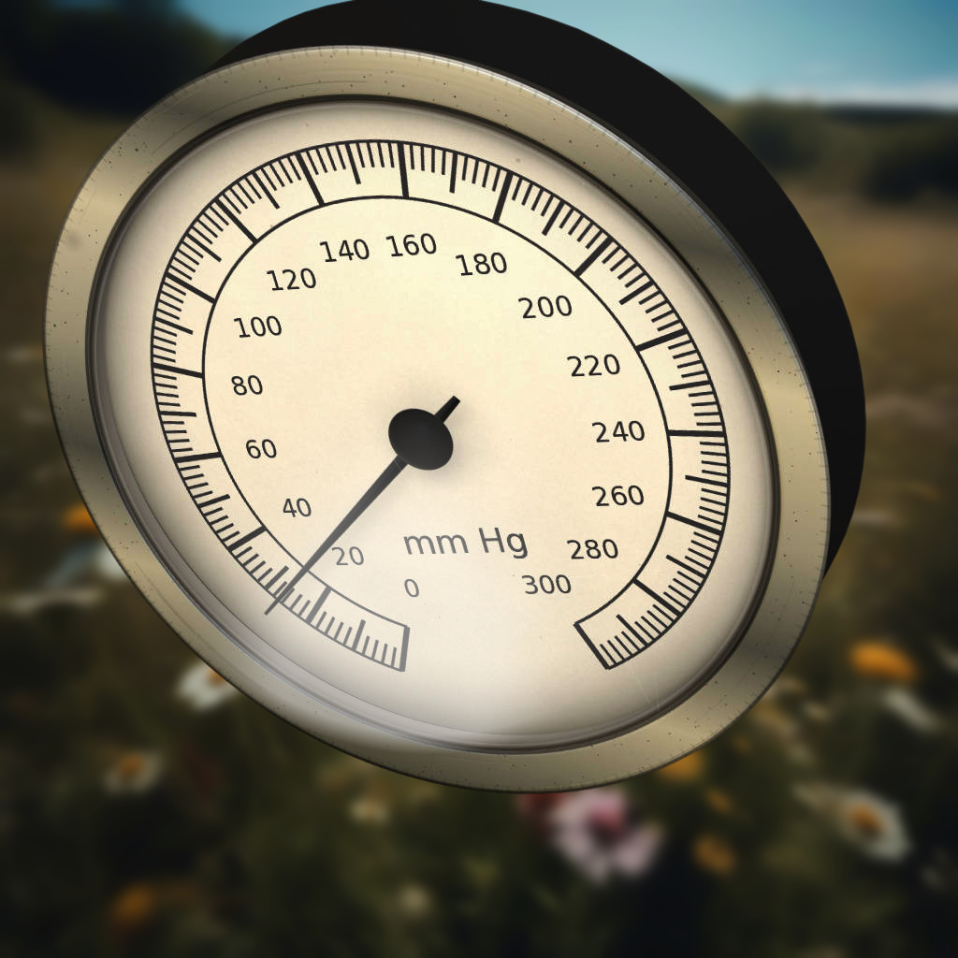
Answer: 27mmHg
